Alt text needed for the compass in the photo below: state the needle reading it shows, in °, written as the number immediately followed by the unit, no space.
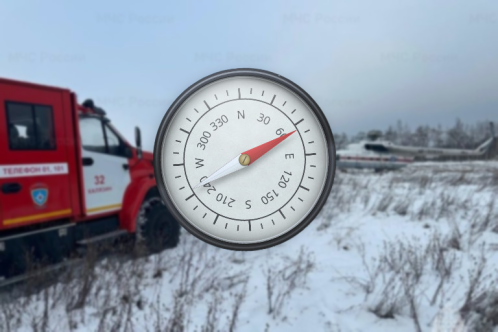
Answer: 65°
